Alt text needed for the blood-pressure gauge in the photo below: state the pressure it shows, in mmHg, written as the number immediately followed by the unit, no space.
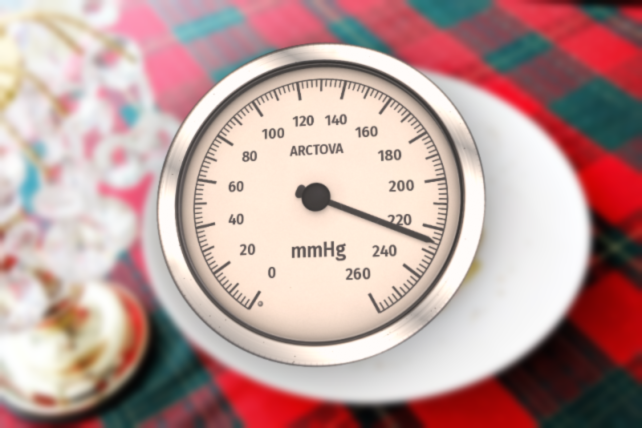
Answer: 226mmHg
